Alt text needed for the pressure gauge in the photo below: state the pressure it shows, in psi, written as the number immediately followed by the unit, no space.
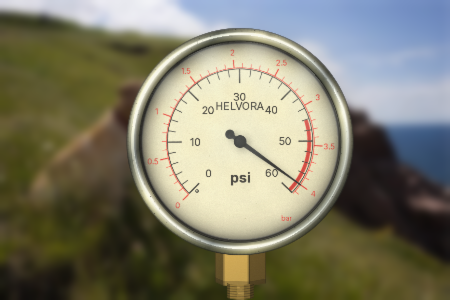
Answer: 58psi
